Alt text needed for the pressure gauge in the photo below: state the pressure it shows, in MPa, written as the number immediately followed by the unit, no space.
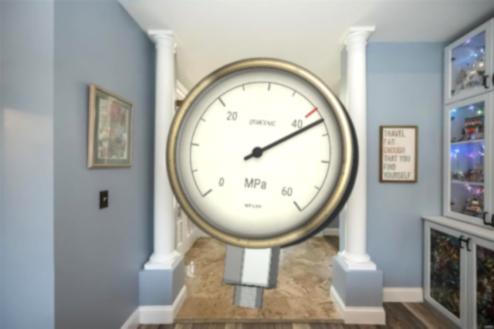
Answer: 42.5MPa
